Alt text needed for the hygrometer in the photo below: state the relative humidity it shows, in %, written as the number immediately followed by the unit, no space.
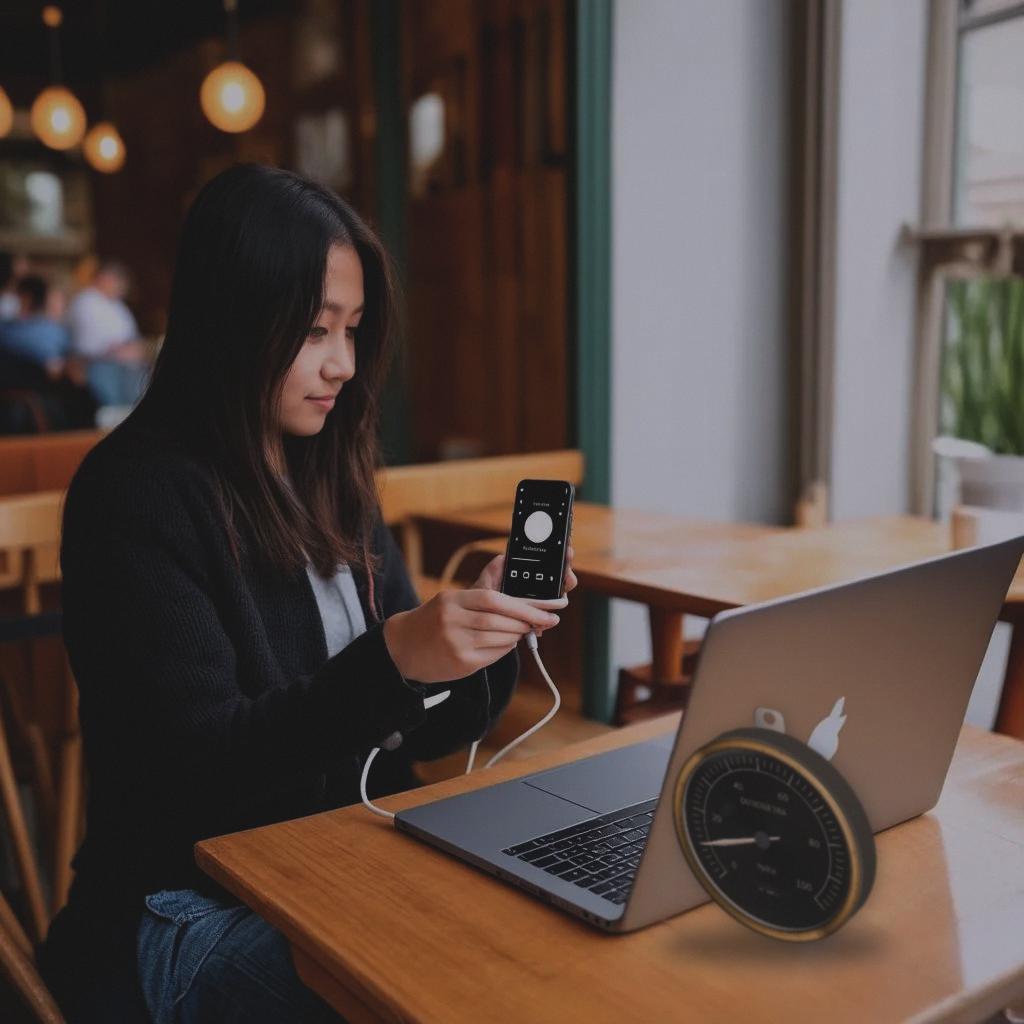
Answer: 10%
